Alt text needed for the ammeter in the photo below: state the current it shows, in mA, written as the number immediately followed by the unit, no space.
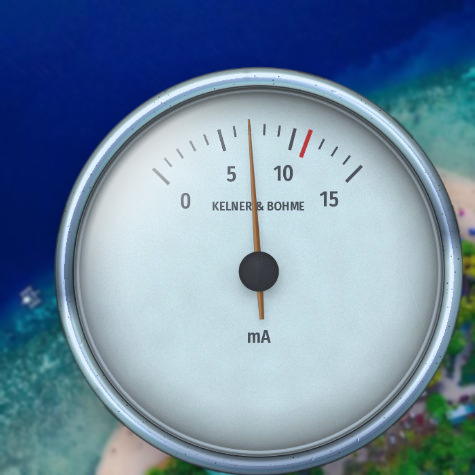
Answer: 7mA
